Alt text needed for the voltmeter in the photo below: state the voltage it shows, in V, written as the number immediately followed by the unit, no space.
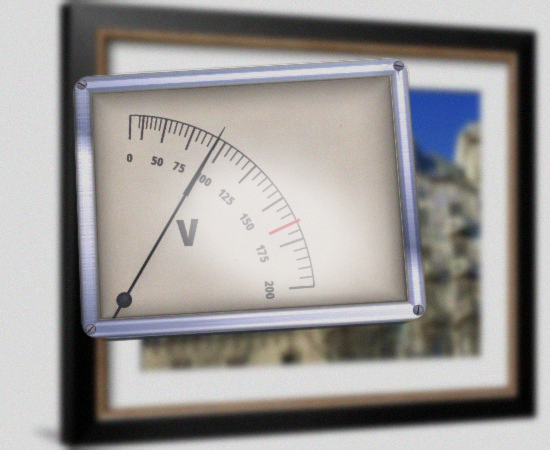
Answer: 95V
